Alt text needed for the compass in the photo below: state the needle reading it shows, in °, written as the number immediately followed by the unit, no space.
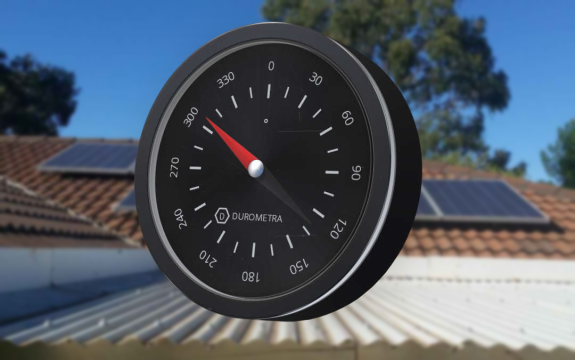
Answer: 307.5°
